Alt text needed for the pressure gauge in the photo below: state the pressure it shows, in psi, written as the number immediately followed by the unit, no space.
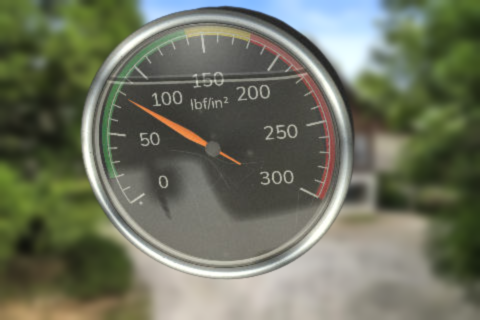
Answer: 80psi
